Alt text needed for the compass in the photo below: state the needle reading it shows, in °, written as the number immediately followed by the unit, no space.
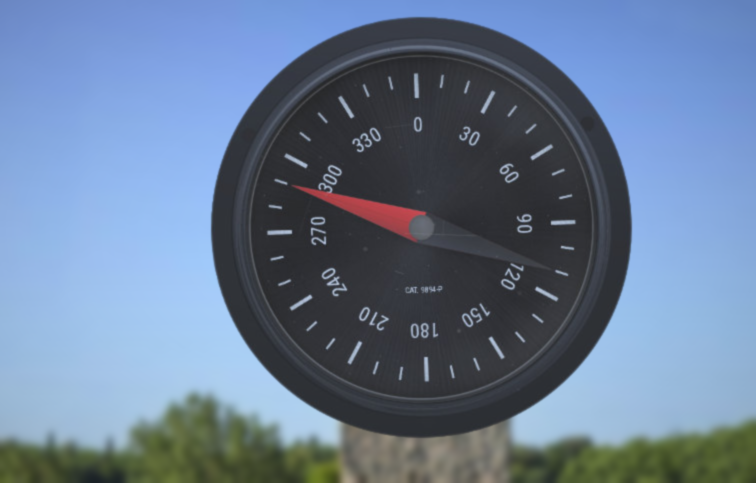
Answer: 290°
